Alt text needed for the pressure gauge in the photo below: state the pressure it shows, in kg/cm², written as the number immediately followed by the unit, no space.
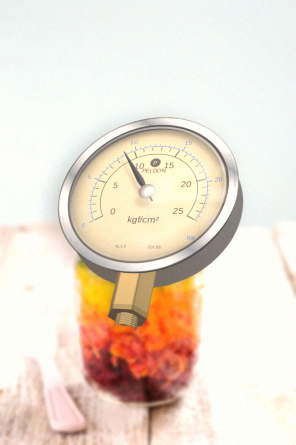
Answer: 9kg/cm²
